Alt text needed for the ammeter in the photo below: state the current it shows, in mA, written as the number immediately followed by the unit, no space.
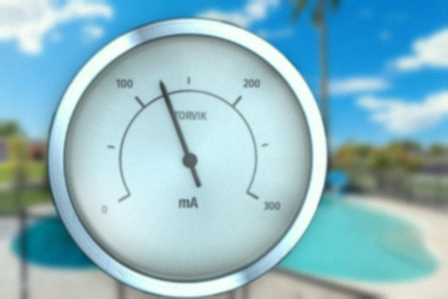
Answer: 125mA
